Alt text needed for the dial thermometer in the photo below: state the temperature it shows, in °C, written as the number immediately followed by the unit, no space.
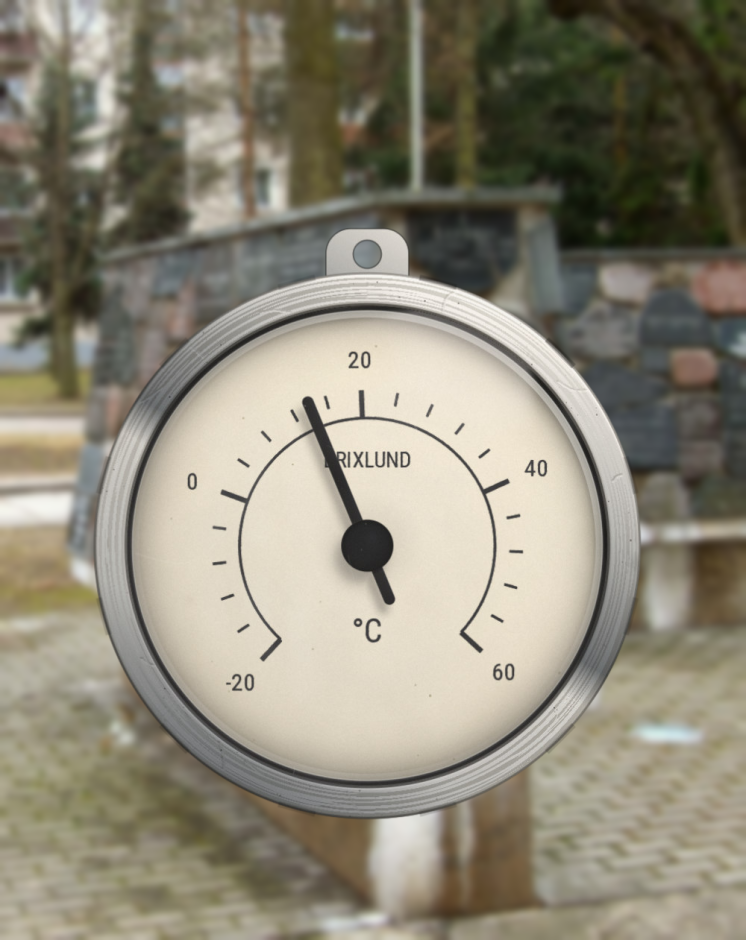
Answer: 14°C
